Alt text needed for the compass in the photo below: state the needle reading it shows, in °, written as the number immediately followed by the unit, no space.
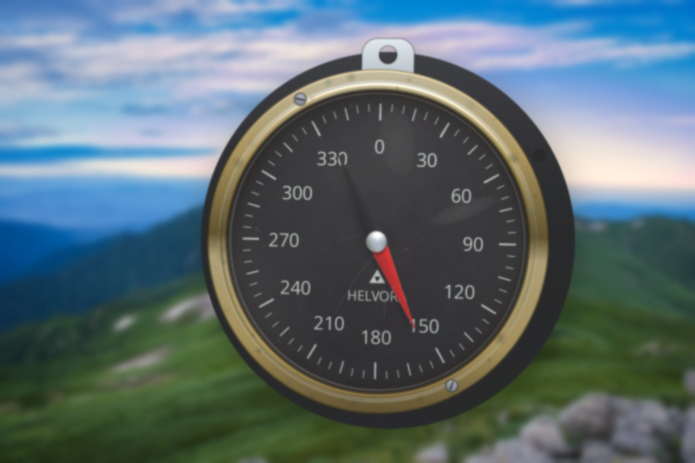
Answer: 155°
